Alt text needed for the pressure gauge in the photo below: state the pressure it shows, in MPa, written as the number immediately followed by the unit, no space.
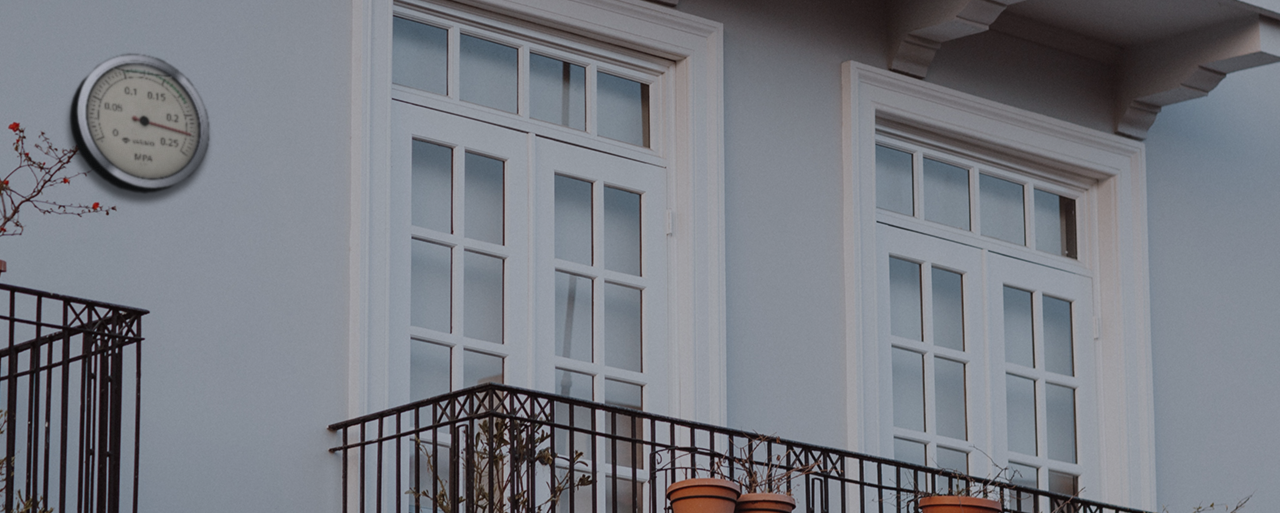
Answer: 0.225MPa
